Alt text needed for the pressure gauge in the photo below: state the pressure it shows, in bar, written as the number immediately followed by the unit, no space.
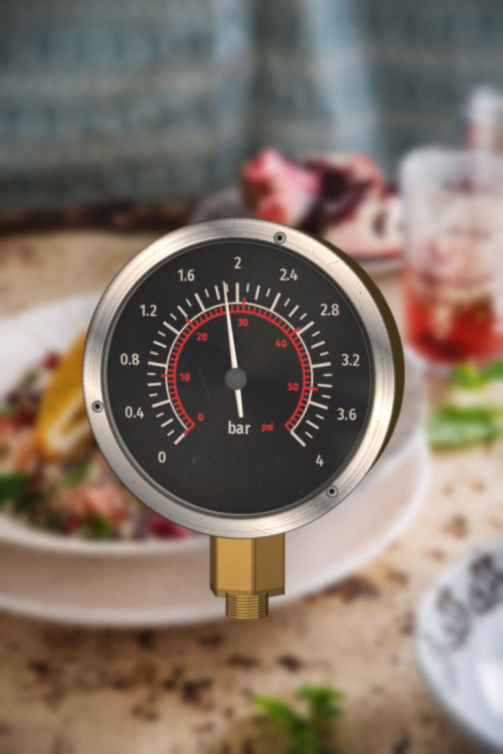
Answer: 1.9bar
